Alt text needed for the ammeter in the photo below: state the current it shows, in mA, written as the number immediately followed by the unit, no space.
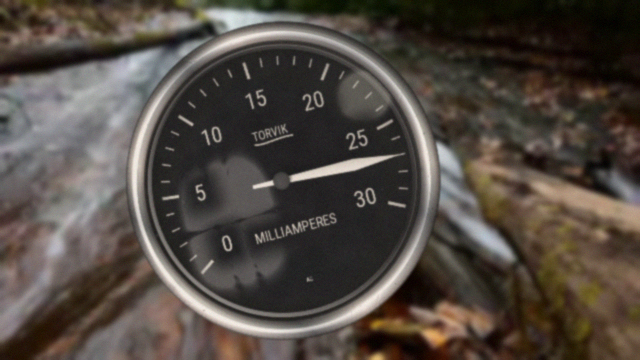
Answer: 27mA
